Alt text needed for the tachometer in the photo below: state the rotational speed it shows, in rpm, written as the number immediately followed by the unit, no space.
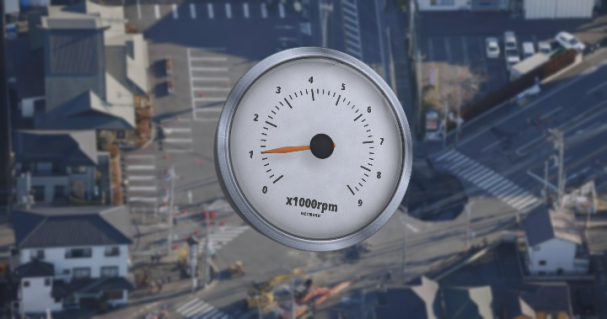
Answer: 1000rpm
